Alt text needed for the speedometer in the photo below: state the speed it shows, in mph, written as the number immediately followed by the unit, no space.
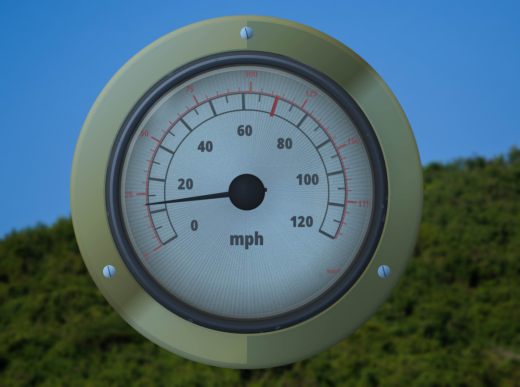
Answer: 12.5mph
